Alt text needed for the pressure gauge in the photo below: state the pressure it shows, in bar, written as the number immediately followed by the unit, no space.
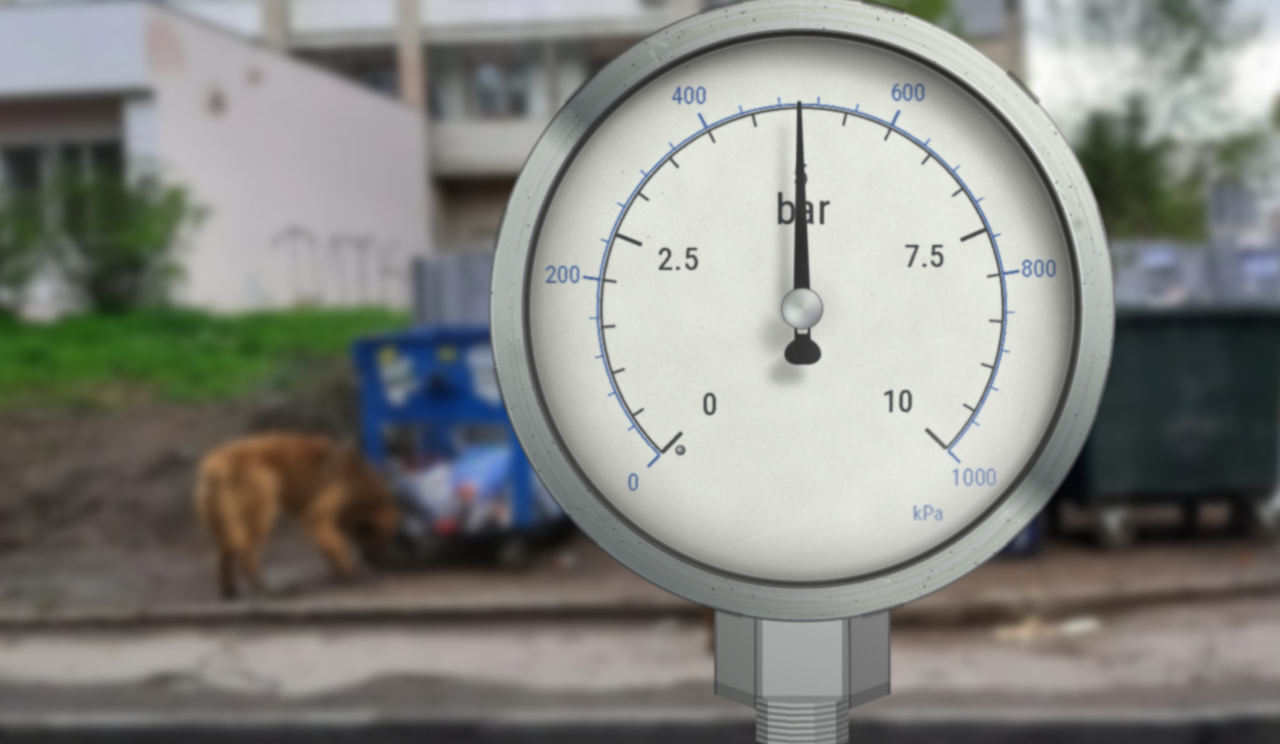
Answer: 5bar
